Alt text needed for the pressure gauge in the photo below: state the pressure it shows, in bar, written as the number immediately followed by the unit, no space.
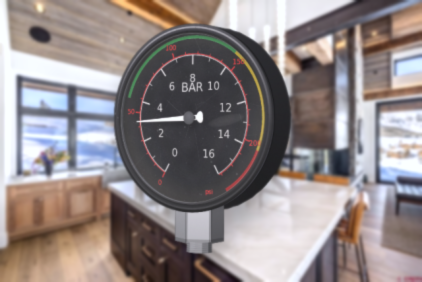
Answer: 3bar
